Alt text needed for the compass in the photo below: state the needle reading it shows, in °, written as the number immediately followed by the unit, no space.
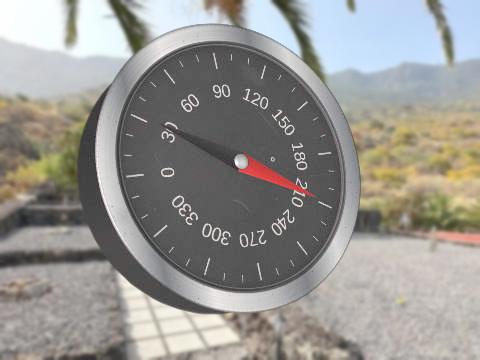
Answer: 210°
